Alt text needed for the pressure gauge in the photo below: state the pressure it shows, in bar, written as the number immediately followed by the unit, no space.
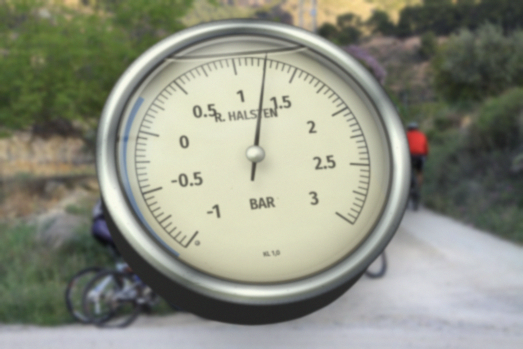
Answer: 1.25bar
